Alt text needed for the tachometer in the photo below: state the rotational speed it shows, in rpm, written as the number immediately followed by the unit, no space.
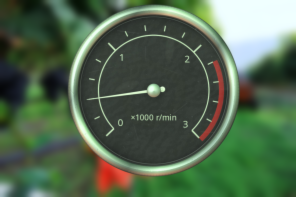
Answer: 400rpm
